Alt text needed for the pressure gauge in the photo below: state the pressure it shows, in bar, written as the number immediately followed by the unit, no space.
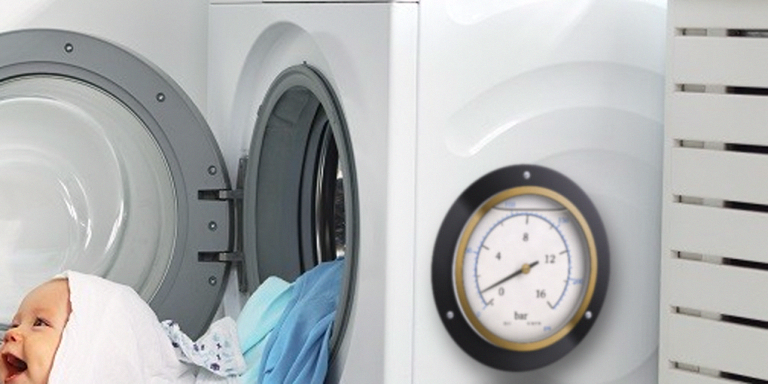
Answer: 1bar
